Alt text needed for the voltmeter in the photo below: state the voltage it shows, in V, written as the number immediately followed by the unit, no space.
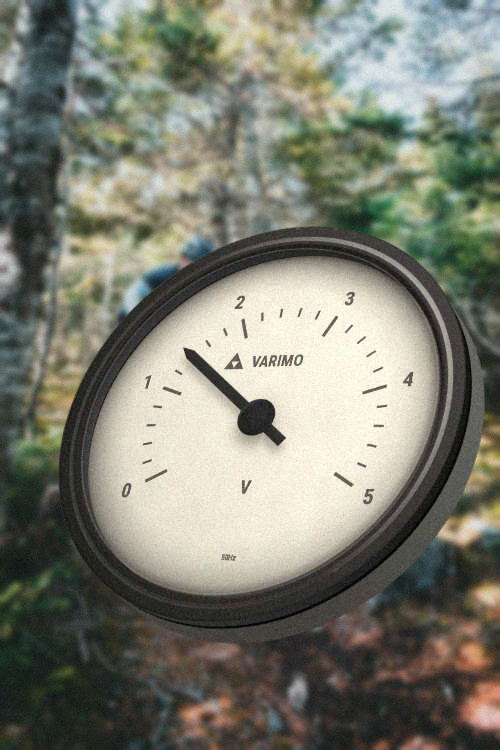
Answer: 1.4V
